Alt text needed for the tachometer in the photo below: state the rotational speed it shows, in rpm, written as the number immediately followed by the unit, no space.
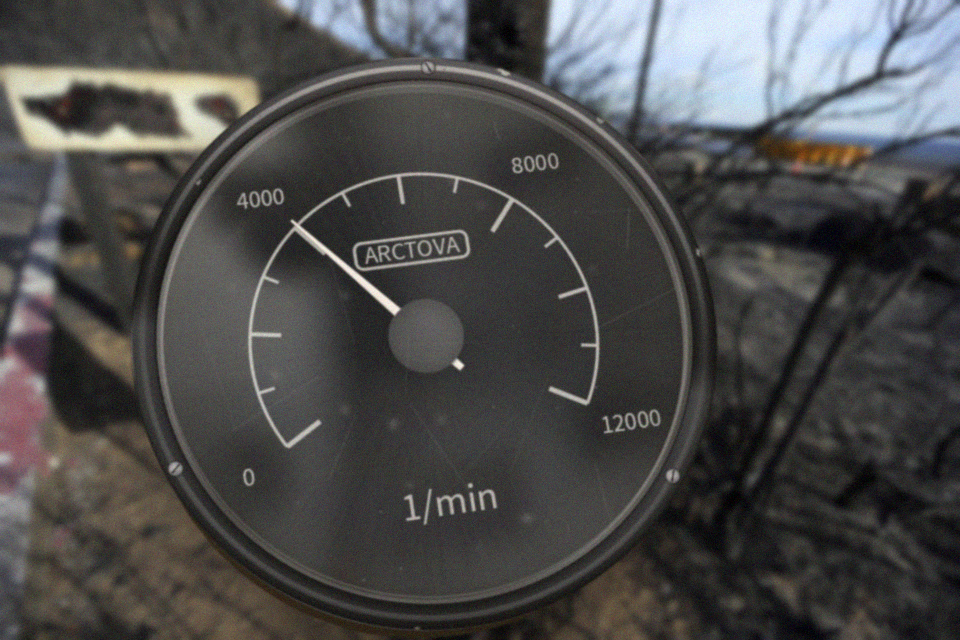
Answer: 4000rpm
